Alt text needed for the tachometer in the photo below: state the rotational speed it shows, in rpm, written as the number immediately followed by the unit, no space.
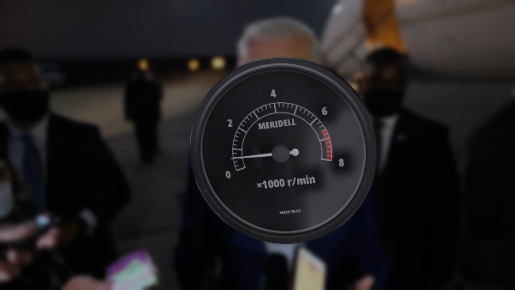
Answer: 600rpm
